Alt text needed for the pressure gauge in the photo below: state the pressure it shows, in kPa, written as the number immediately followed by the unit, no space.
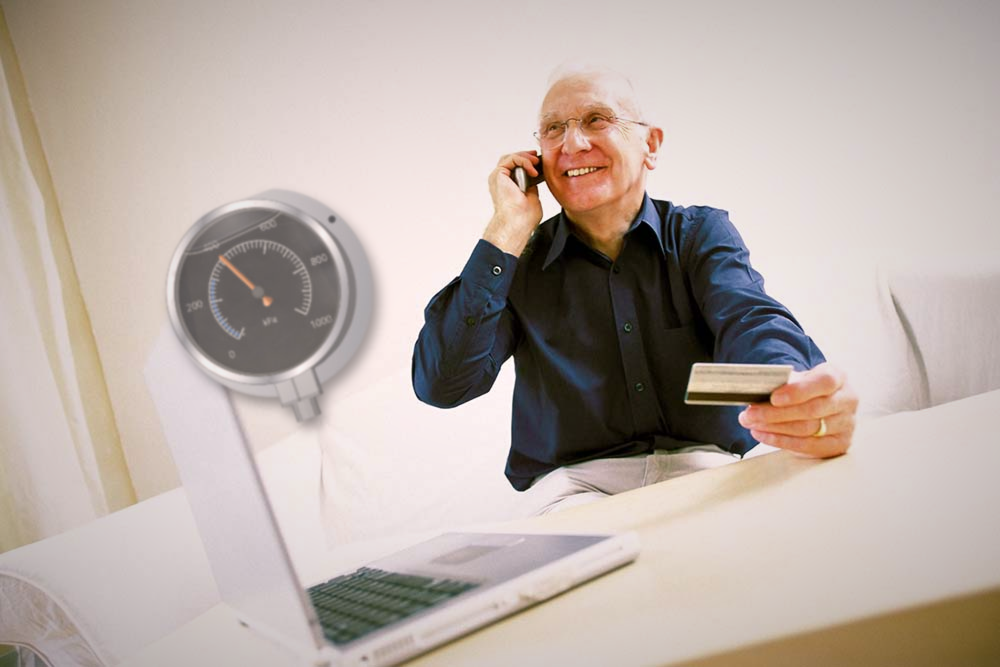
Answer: 400kPa
